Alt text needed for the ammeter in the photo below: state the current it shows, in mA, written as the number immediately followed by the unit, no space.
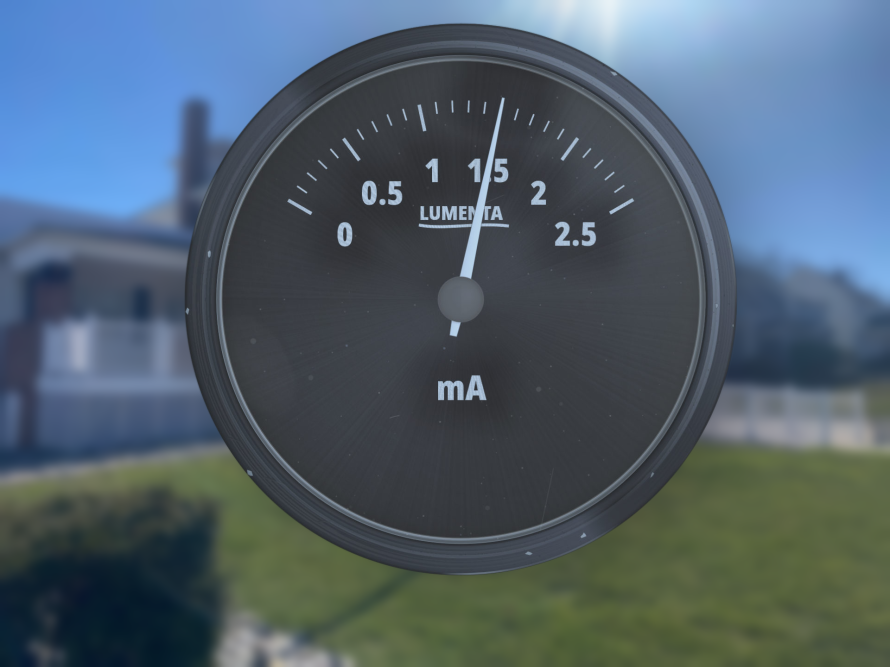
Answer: 1.5mA
